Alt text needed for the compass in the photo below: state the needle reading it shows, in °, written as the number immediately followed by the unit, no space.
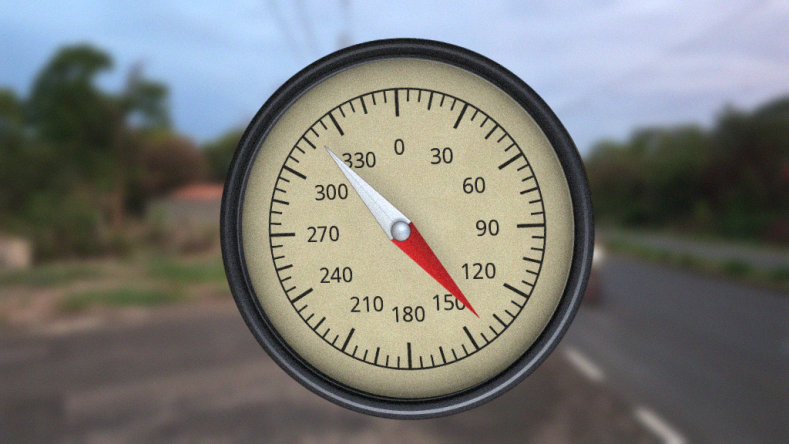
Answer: 140°
